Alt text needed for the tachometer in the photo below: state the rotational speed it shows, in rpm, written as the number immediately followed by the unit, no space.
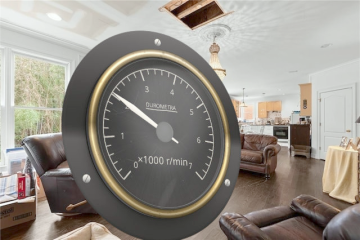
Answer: 2000rpm
